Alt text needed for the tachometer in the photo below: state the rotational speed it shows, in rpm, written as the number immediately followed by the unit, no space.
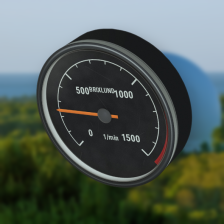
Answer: 250rpm
